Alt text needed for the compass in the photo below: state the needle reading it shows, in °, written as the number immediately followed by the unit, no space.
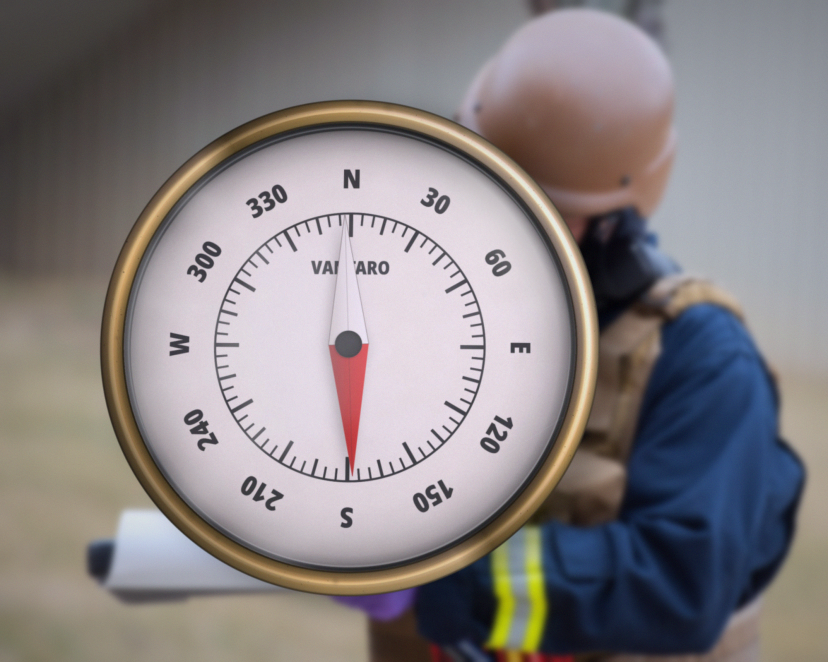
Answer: 177.5°
